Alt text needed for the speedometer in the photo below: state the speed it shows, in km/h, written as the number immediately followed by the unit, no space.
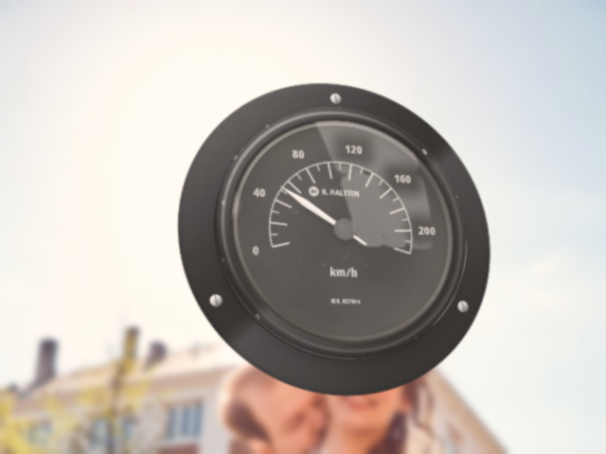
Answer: 50km/h
